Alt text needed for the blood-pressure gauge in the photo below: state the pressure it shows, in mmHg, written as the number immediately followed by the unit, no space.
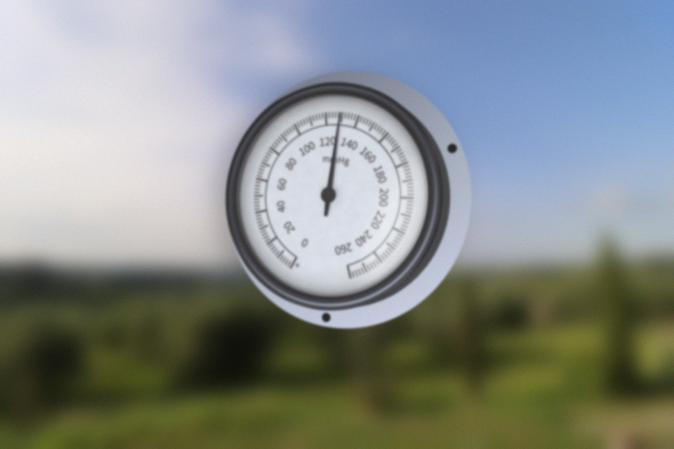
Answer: 130mmHg
